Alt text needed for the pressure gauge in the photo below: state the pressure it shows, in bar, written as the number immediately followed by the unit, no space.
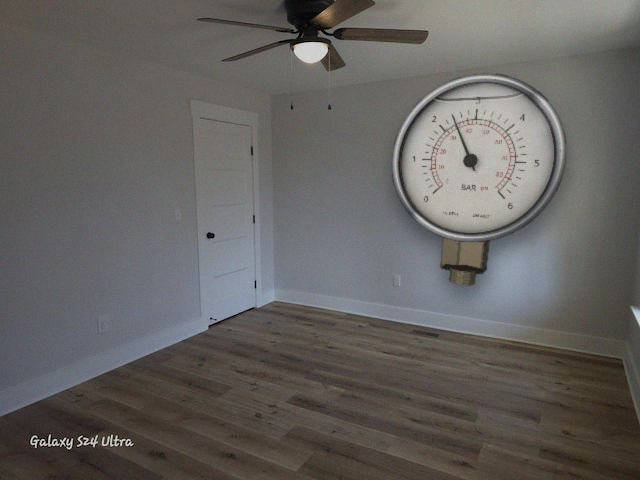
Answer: 2.4bar
